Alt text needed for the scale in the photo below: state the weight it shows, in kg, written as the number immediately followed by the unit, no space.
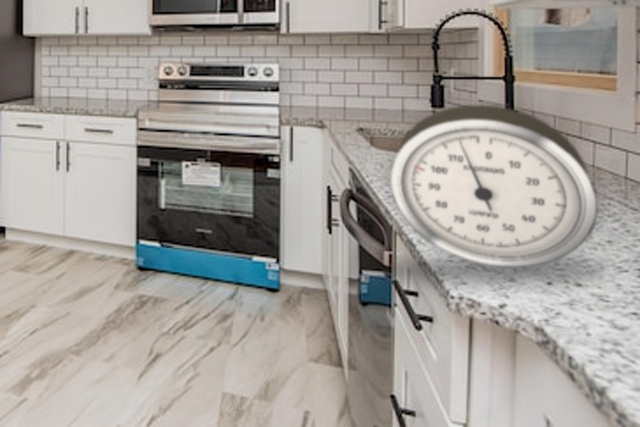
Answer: 115kg
